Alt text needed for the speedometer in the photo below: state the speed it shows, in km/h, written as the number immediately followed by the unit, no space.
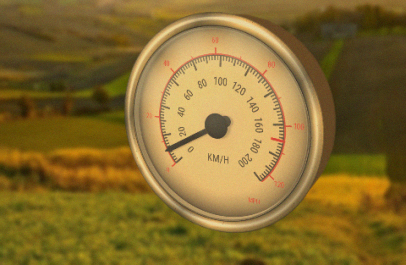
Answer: 10km/h
